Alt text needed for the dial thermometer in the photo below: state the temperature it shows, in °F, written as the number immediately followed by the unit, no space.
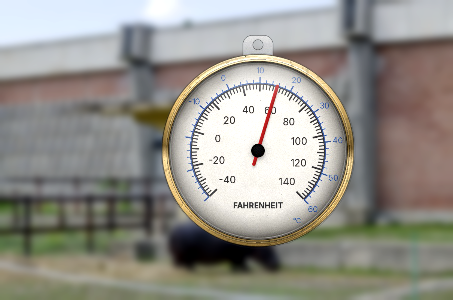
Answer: 60°F
